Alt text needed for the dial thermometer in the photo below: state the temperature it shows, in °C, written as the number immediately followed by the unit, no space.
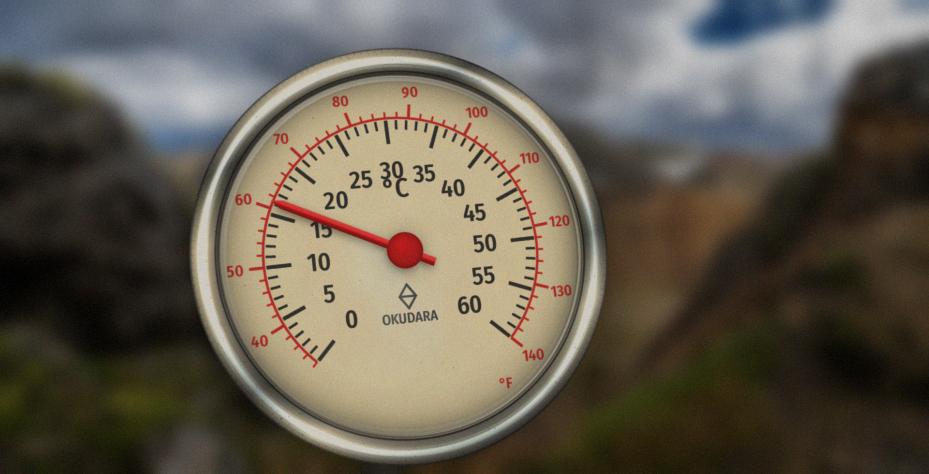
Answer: 16°C
